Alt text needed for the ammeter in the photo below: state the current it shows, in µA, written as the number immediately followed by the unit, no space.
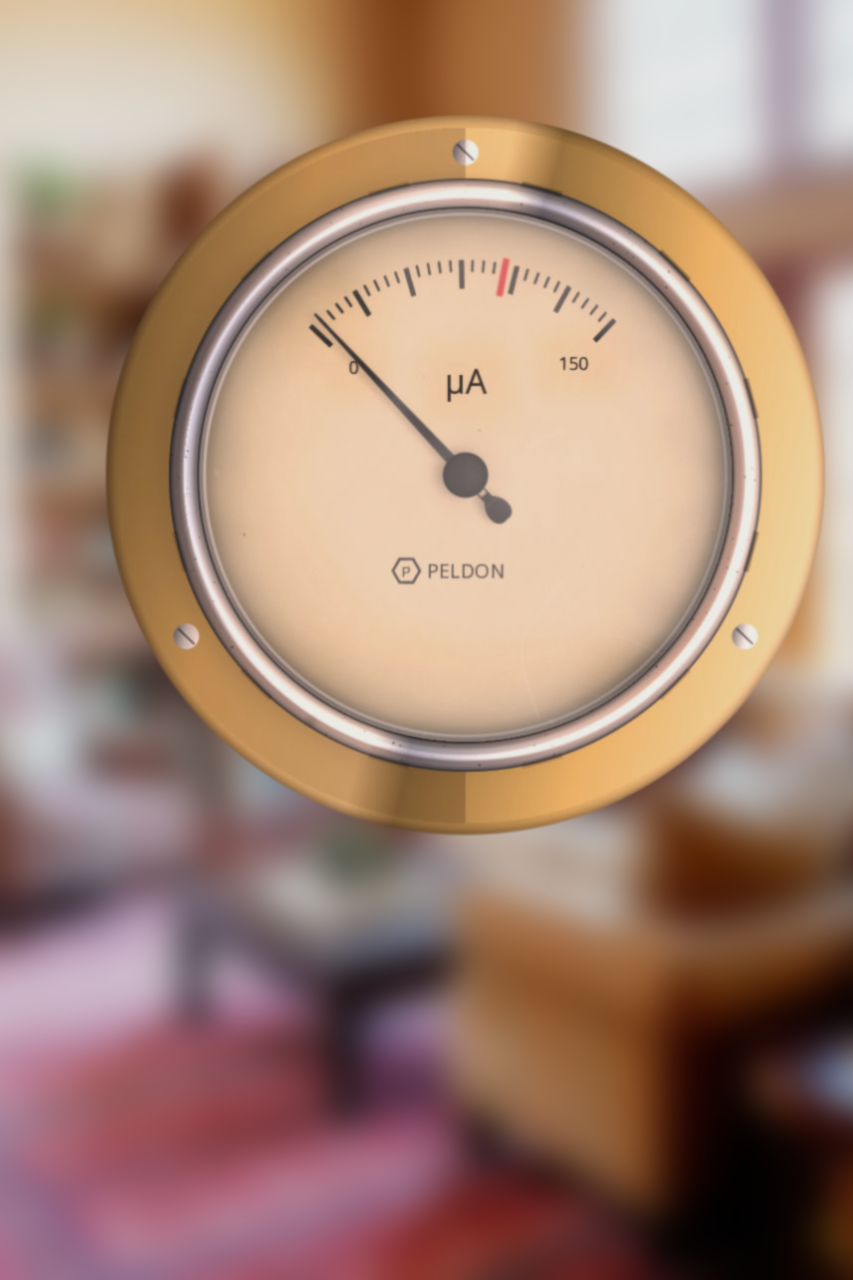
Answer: 5µA
